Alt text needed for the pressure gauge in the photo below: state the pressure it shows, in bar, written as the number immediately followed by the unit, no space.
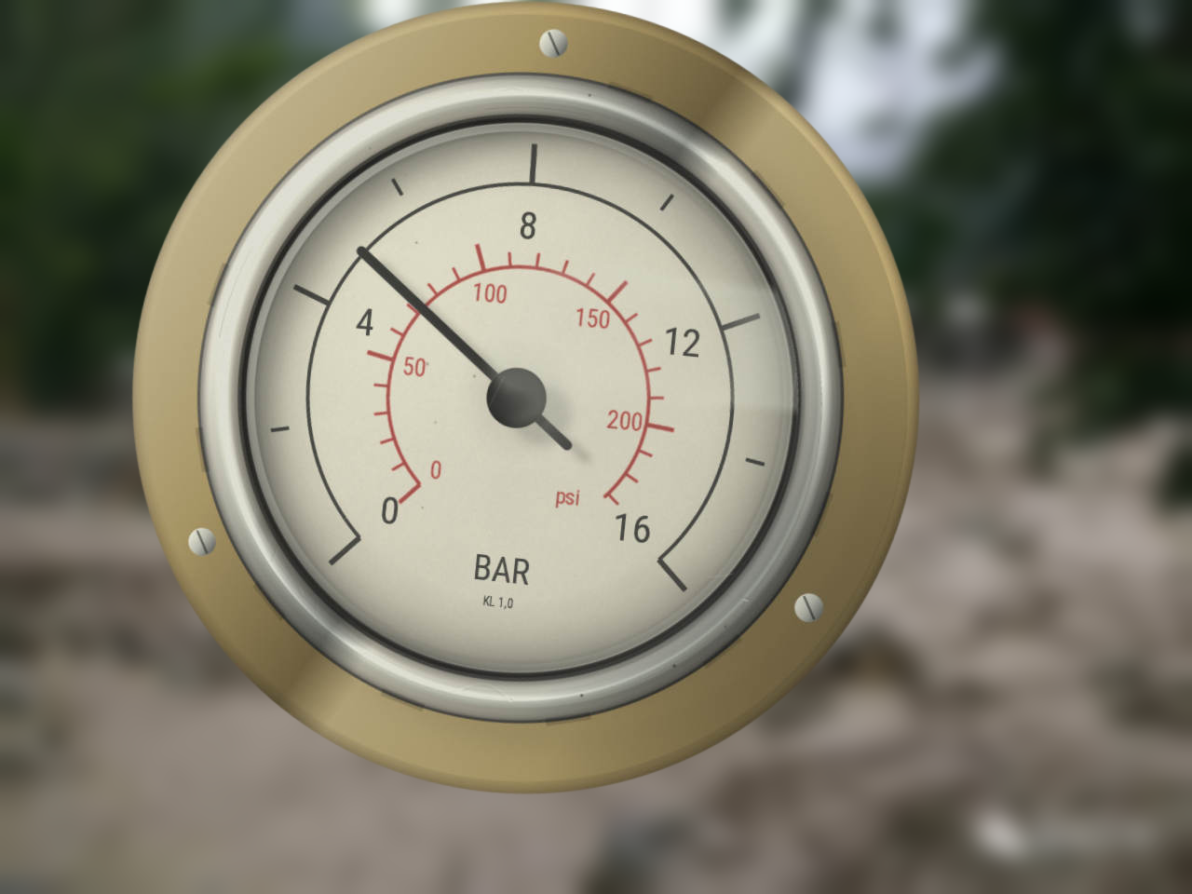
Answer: 5bar
